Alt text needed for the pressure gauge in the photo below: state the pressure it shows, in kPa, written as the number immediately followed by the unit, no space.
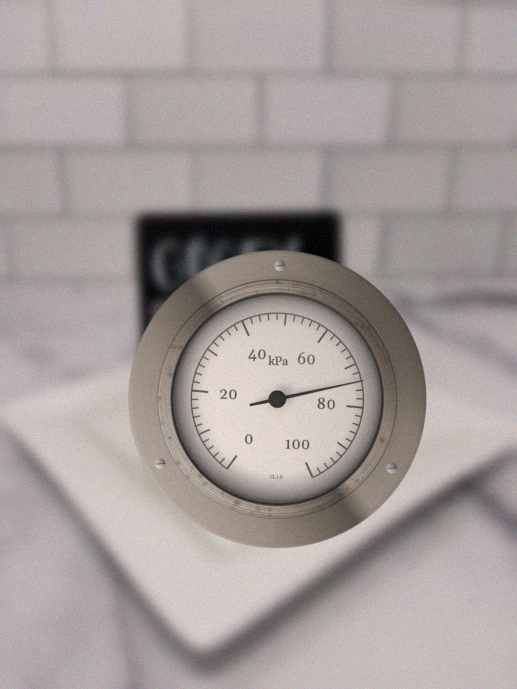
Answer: 74kPa
